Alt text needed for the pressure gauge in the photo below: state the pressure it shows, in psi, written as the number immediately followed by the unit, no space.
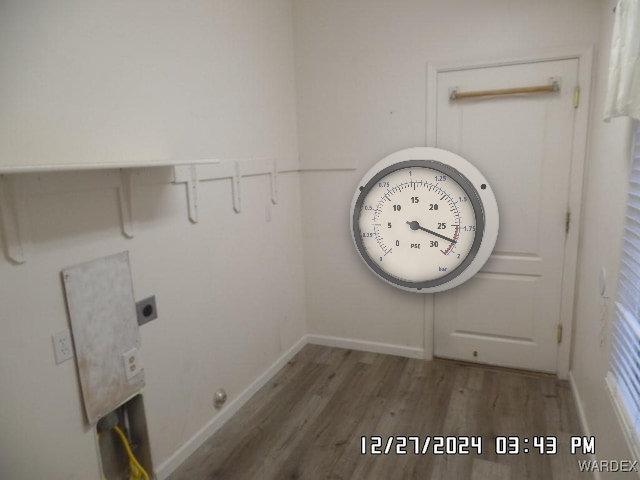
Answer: 27.5psi
